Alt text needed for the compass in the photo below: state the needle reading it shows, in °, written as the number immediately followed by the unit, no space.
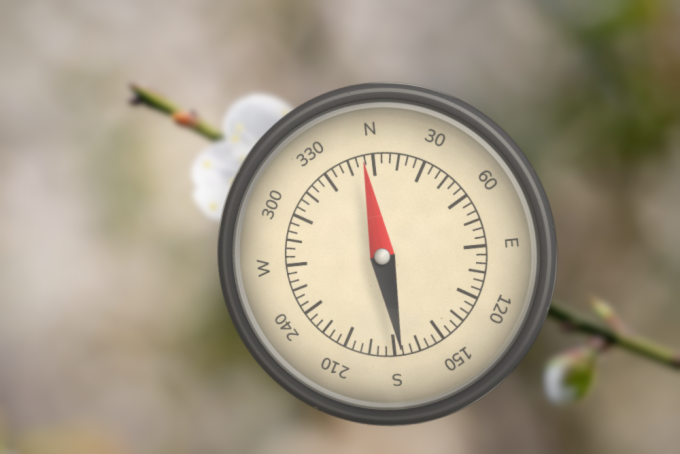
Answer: 355°
